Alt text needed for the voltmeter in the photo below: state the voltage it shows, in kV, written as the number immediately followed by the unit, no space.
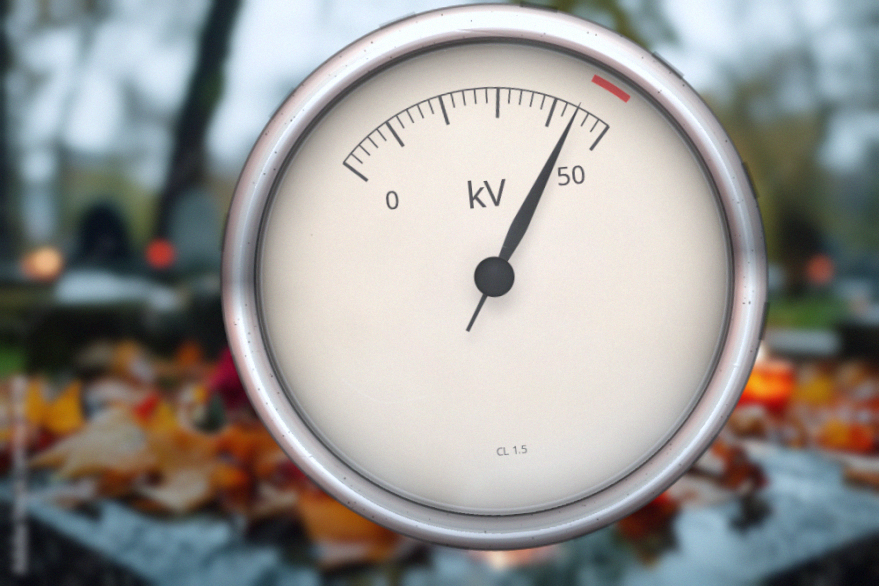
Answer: 44kV
